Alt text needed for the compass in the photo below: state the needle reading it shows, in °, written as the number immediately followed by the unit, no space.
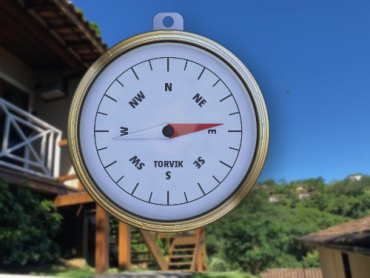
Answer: 82.5°
